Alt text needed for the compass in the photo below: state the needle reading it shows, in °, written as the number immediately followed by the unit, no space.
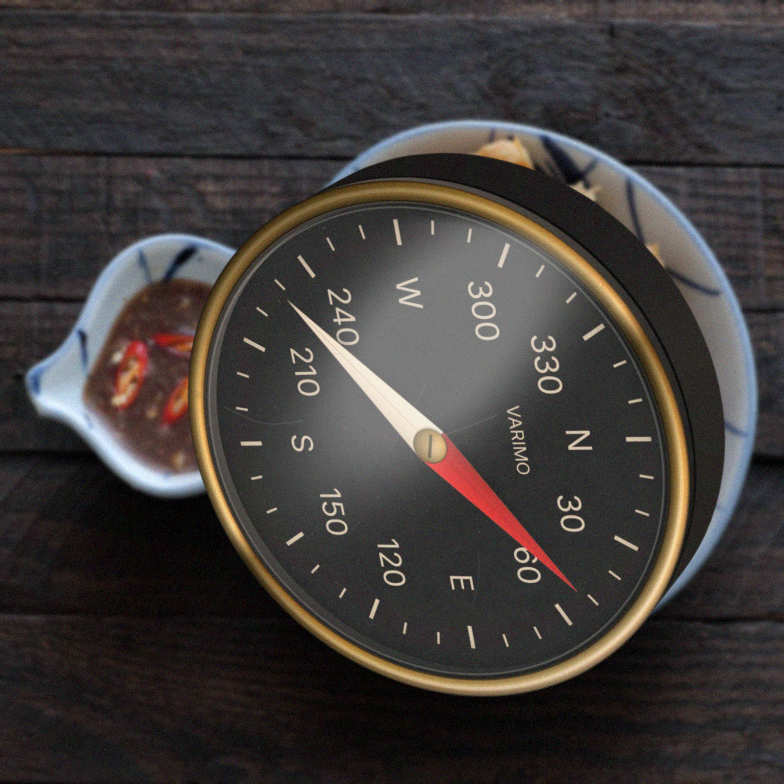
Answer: 50°
